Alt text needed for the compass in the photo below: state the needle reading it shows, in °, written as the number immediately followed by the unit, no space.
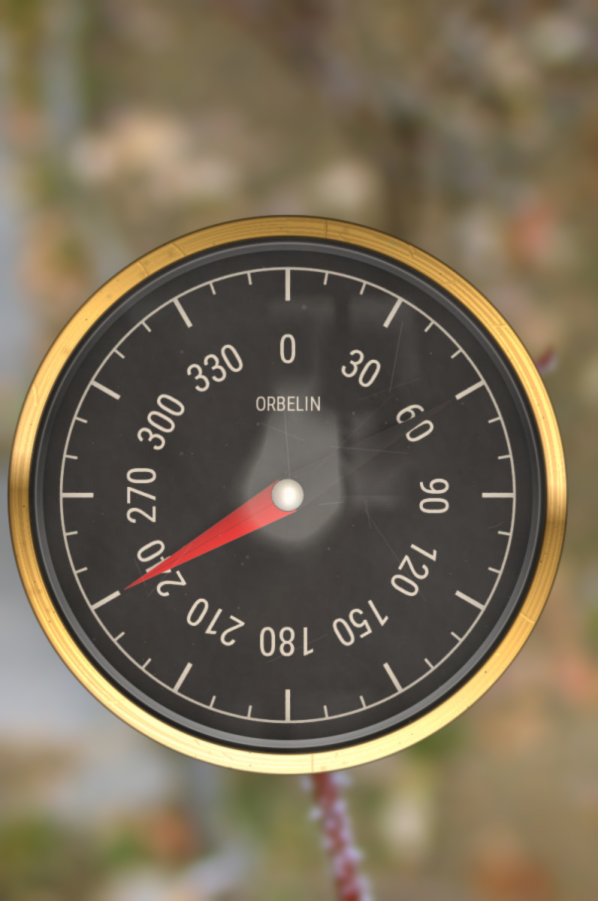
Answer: 240°
